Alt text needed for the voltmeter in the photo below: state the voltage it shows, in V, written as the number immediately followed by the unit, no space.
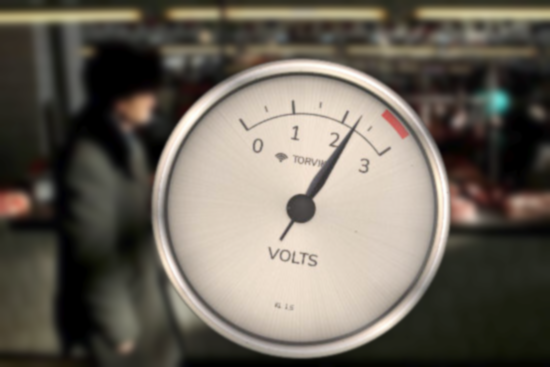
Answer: 2.25V
